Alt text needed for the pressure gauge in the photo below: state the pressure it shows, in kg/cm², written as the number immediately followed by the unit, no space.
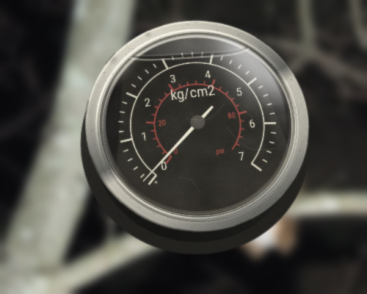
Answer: 0.1kg/cm²
